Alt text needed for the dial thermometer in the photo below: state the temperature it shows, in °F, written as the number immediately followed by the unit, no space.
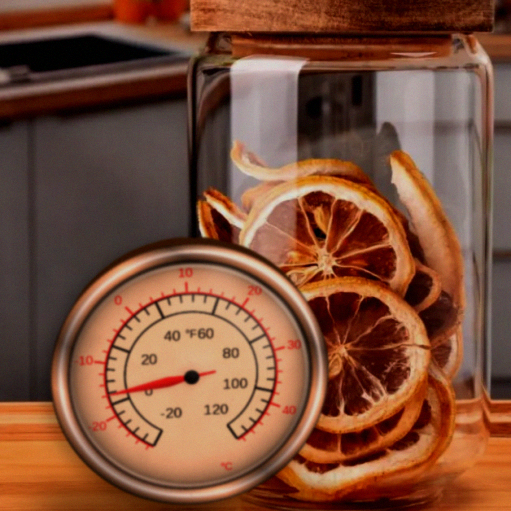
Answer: 4°F
